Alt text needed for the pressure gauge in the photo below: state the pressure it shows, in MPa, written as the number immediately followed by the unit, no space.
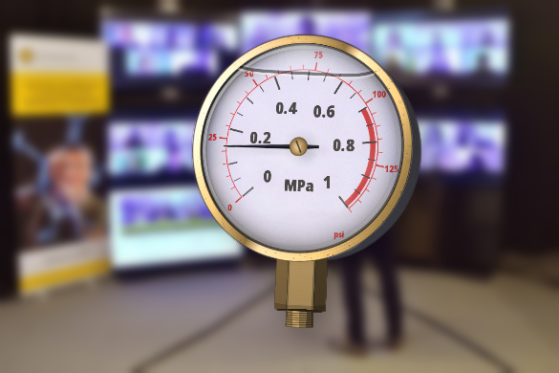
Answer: 0.15MPa
